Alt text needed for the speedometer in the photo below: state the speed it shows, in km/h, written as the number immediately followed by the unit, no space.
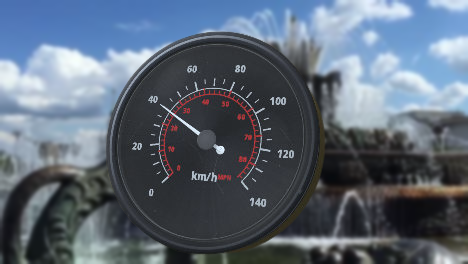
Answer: 40km/h
